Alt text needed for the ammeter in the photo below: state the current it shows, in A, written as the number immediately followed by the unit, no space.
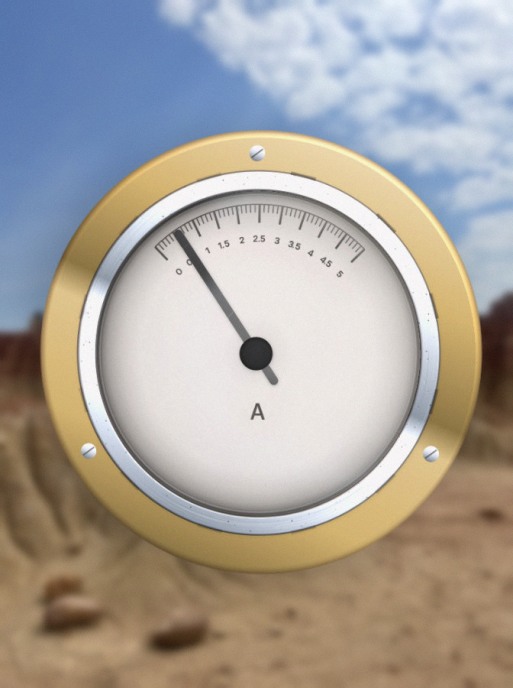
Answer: 0.6A
